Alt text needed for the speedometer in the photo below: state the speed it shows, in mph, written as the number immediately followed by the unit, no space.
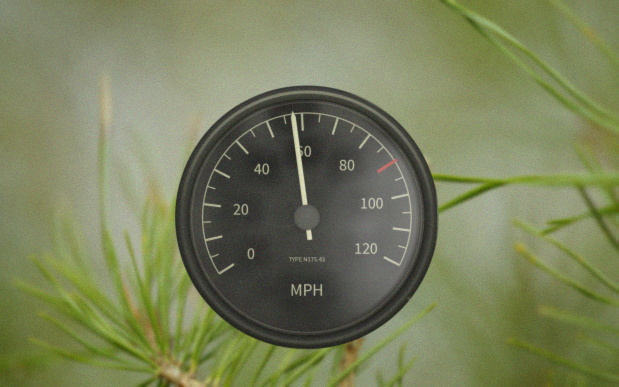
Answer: 57.5mph
